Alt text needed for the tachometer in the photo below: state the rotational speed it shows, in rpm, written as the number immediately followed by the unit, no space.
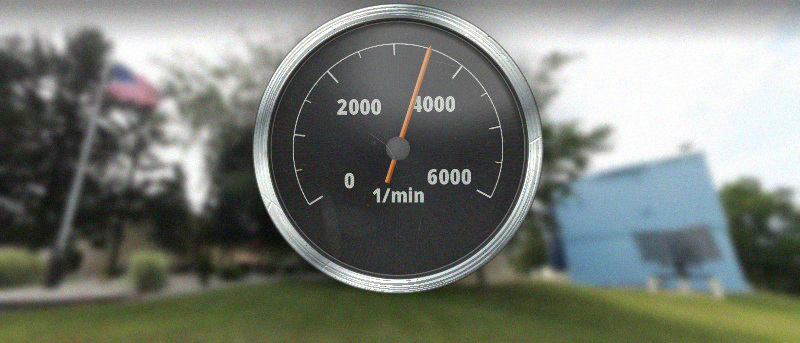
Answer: 3500rpm
